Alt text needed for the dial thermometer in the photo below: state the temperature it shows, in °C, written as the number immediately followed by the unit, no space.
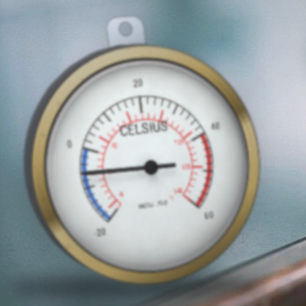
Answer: -6°C
